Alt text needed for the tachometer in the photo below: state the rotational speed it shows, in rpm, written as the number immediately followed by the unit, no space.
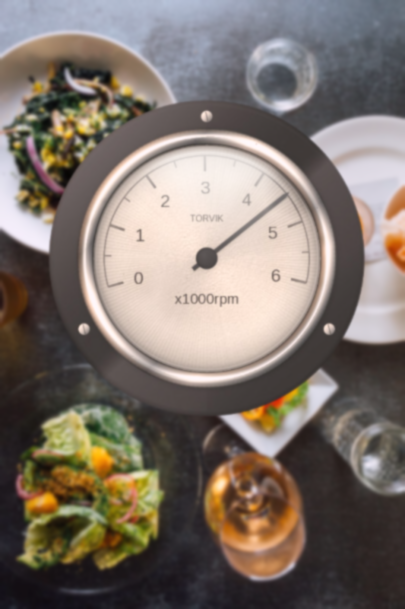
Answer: 4500rpm
